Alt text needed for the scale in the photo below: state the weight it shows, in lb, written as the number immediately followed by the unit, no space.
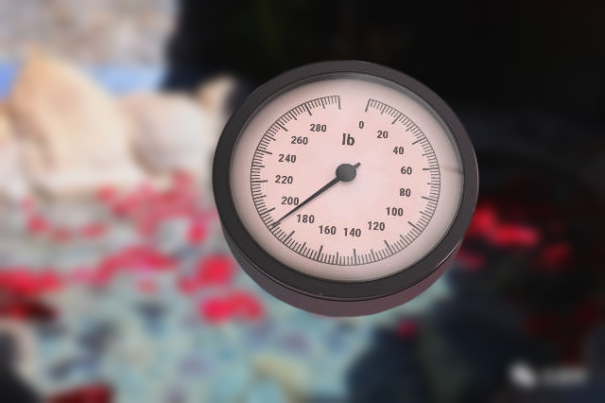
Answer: 190lb
